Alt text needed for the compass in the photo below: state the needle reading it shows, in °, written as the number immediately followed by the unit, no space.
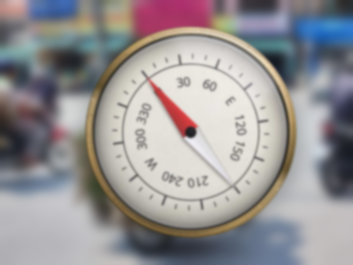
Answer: 0°
